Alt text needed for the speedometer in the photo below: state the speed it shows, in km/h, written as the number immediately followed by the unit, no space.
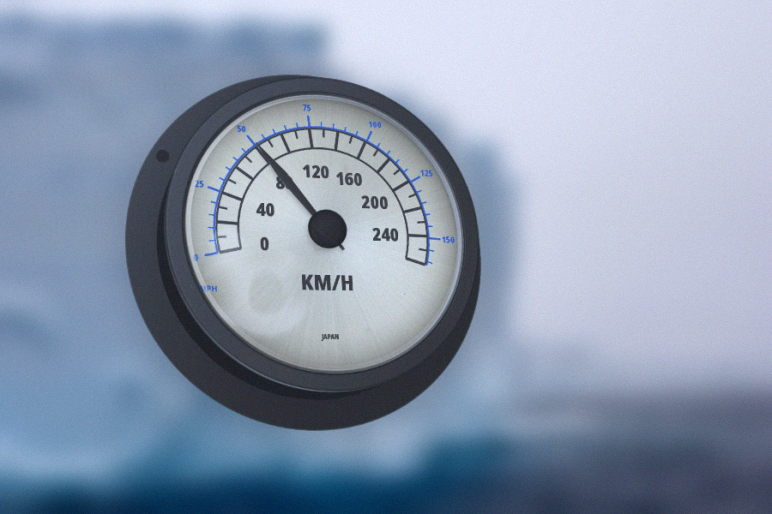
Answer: 80km/h
